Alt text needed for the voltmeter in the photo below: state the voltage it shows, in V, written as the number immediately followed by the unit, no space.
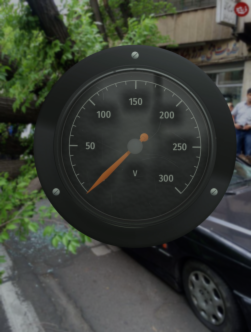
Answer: 0V
